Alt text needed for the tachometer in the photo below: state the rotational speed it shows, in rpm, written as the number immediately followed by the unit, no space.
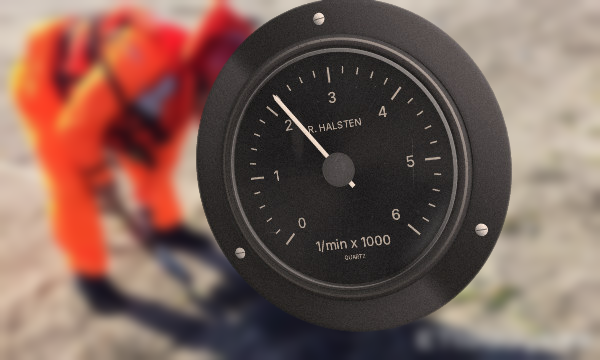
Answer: 2200rpm
